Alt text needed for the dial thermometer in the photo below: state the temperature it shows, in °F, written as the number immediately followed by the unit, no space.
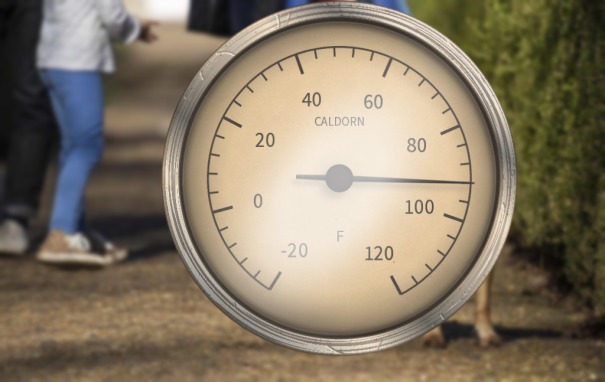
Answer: 92°F
